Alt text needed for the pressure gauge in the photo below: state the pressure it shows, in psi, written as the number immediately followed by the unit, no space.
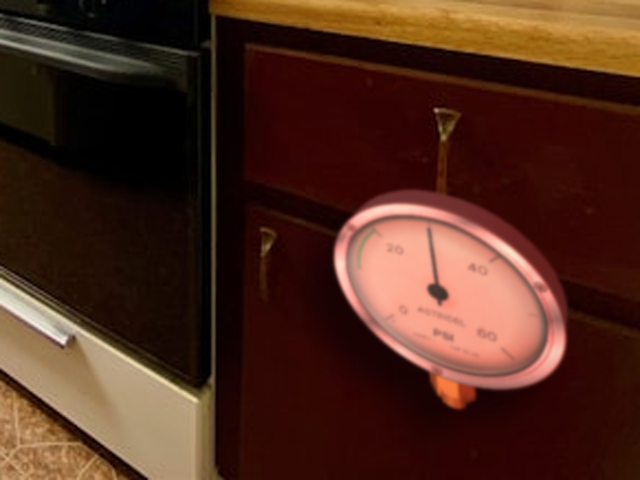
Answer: 30psi
